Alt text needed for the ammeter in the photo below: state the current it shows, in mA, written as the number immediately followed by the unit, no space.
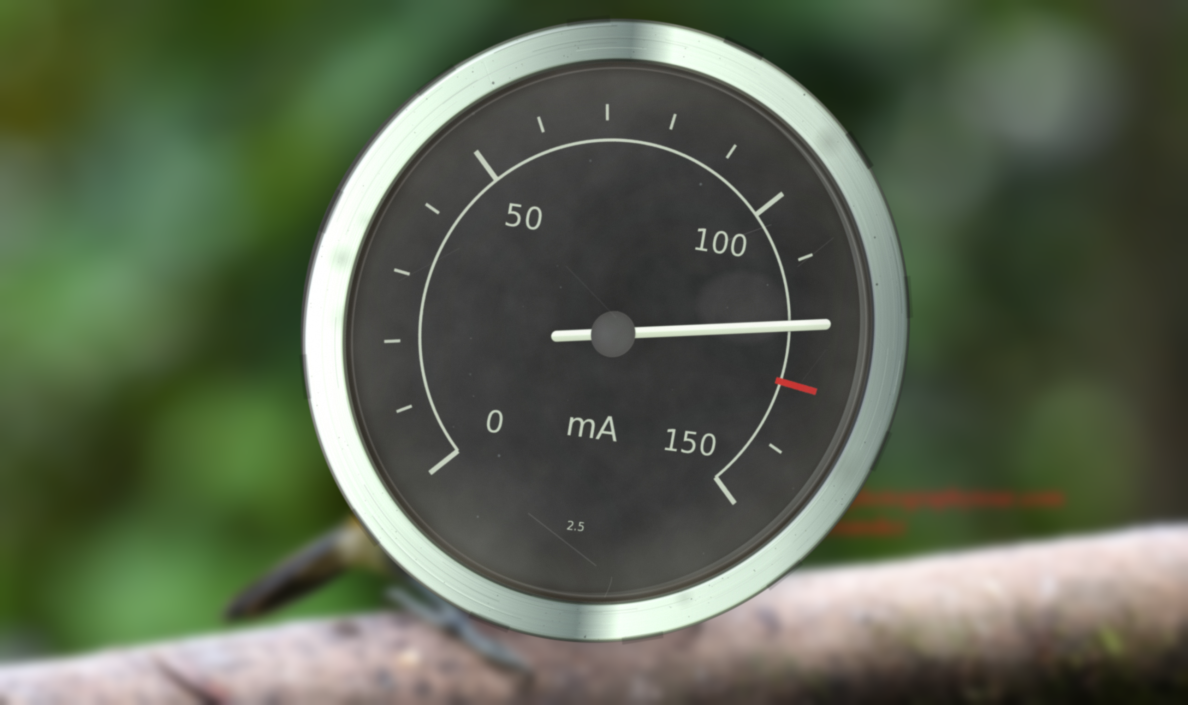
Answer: 120mA
